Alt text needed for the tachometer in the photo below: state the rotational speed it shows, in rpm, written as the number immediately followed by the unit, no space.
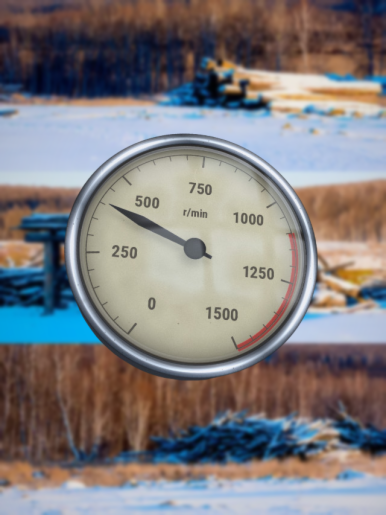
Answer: 400rpm
